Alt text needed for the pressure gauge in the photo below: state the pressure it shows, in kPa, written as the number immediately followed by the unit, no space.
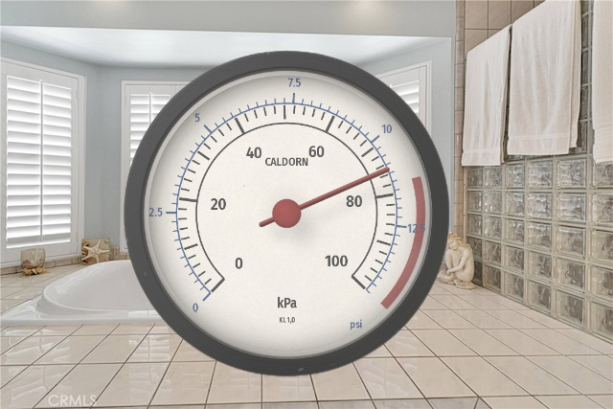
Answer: 75kPa
